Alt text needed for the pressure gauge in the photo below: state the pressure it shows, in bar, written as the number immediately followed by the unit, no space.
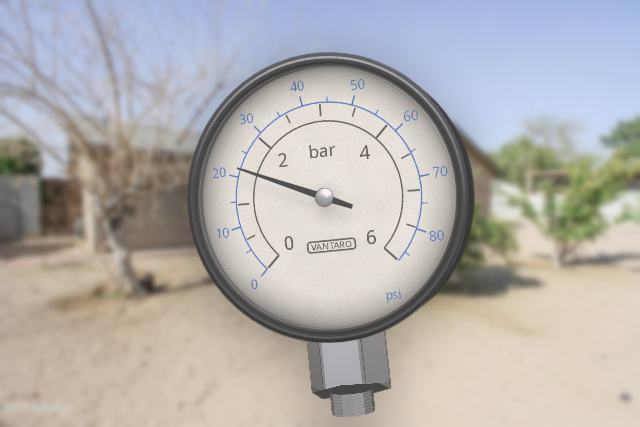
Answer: 1.5bar
